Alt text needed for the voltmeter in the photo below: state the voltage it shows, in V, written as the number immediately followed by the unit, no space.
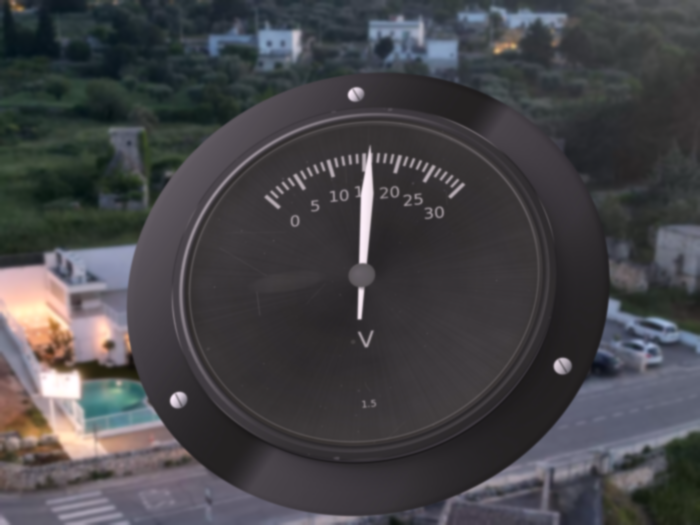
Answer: 16V
